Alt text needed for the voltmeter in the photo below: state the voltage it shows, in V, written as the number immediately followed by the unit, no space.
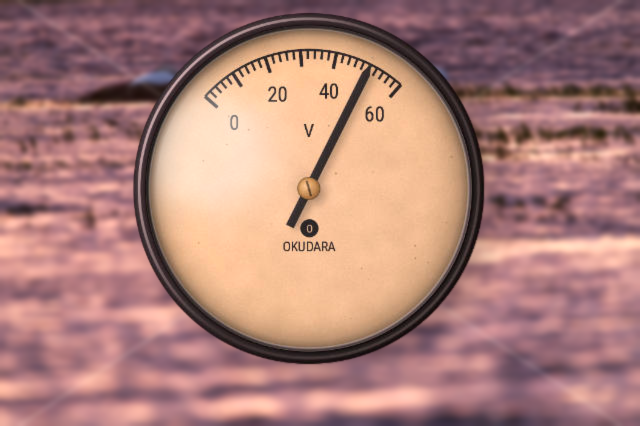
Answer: 50V
